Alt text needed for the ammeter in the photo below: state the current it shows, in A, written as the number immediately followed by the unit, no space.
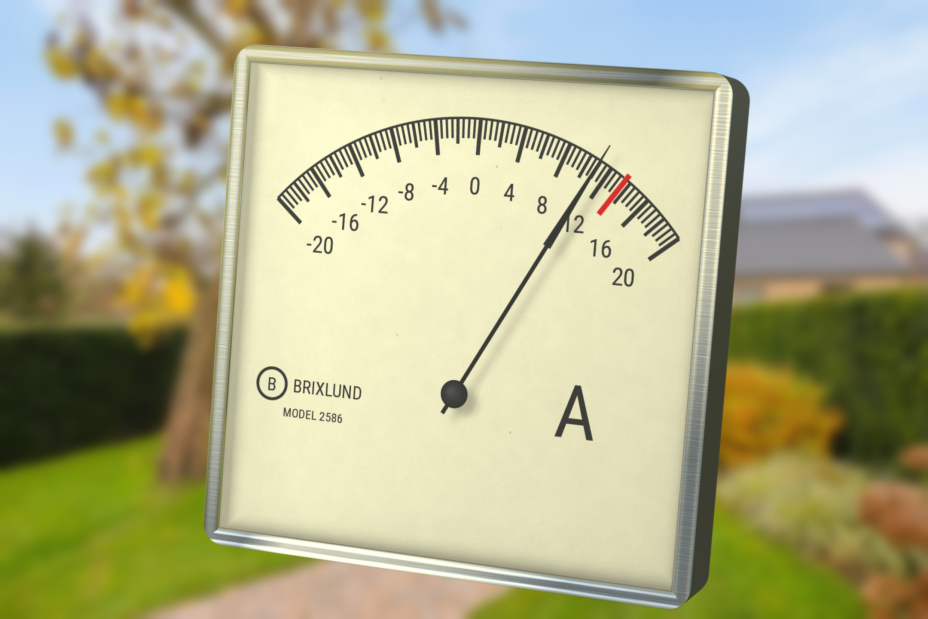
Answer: 11A
